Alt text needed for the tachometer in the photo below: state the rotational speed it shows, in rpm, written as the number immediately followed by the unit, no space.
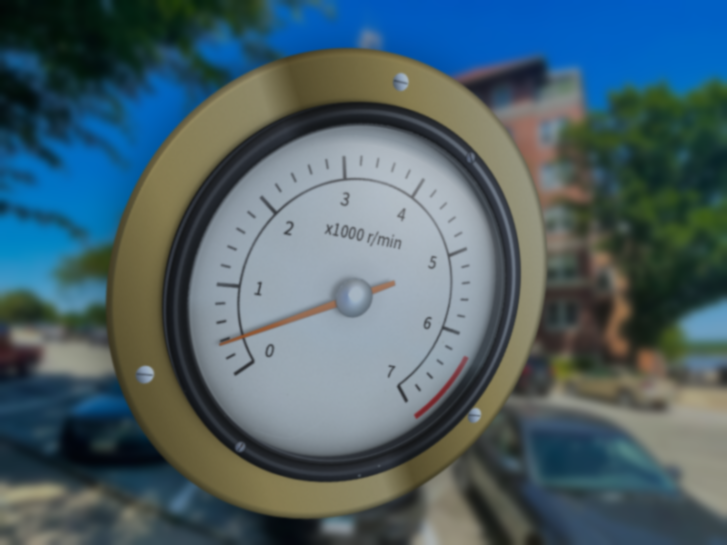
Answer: 400rpm
